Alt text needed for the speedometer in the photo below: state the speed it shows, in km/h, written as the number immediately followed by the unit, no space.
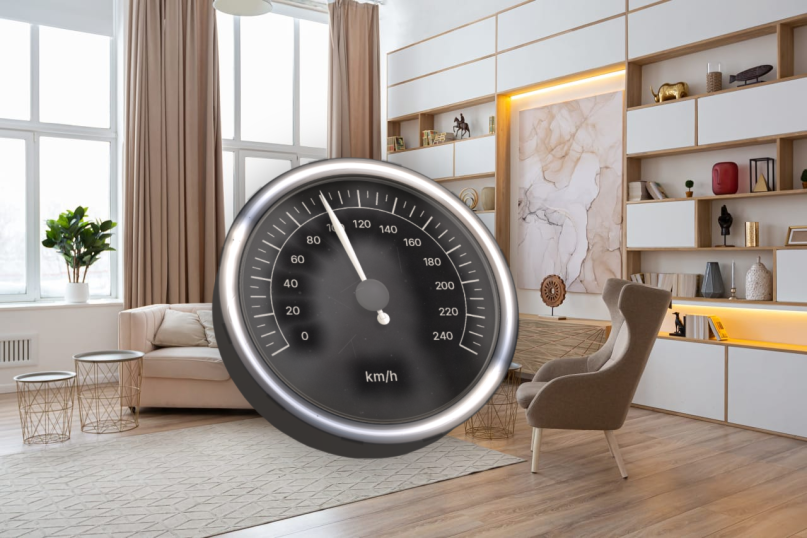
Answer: 100km/h
